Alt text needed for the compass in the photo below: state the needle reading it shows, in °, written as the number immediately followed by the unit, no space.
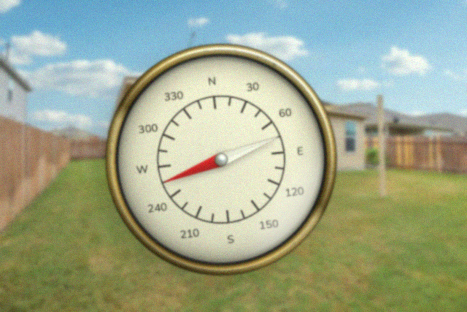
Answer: 255°
